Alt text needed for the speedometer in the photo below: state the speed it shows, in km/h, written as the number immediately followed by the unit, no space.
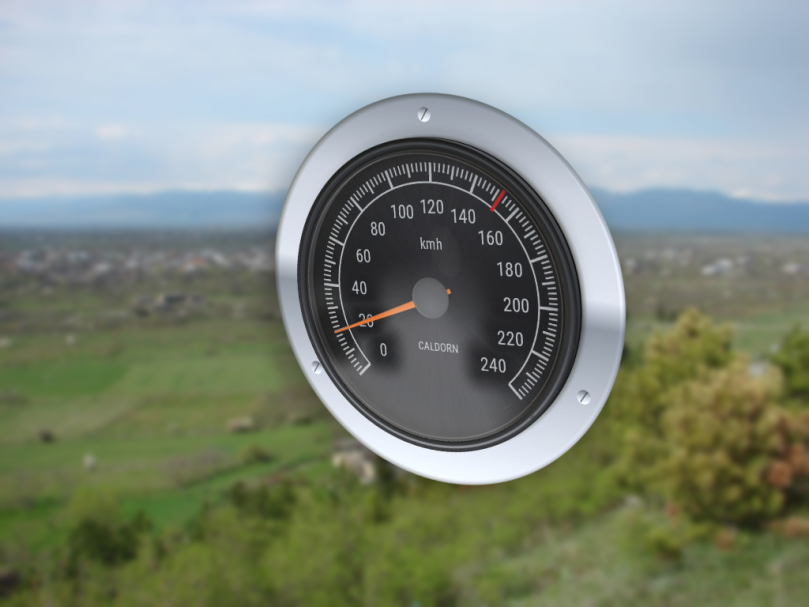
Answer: 20km/h
